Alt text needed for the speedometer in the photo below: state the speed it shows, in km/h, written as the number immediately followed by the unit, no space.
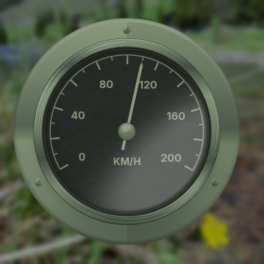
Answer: 110km/h
